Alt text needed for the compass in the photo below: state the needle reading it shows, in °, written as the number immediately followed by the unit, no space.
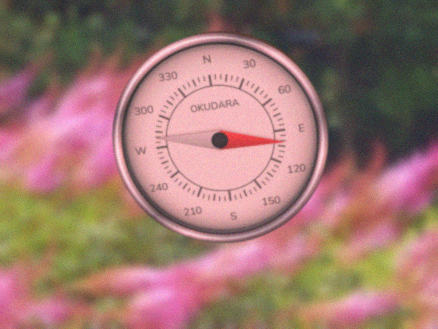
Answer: 100°
